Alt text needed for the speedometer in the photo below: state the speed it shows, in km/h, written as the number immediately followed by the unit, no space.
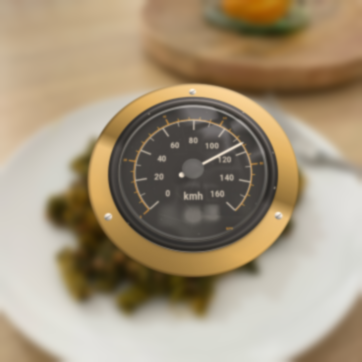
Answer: 115km/h
